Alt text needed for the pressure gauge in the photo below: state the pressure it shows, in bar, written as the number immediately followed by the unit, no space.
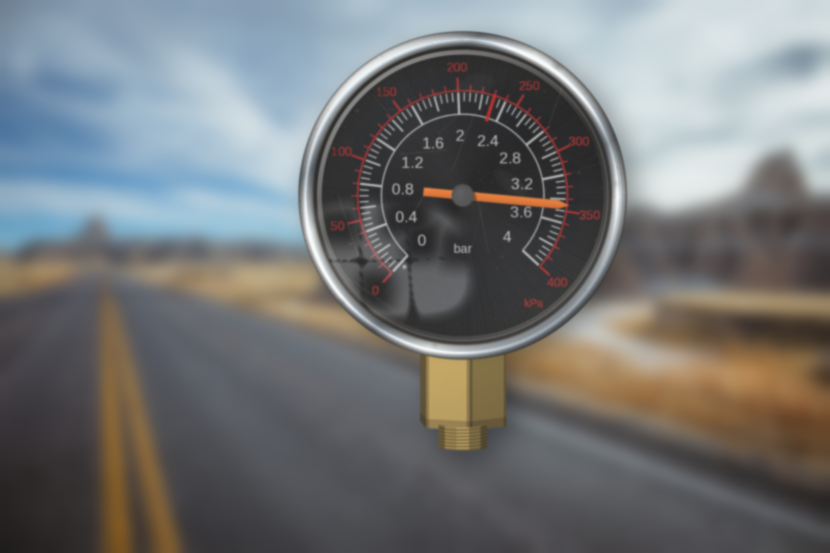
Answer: 3.45bar
